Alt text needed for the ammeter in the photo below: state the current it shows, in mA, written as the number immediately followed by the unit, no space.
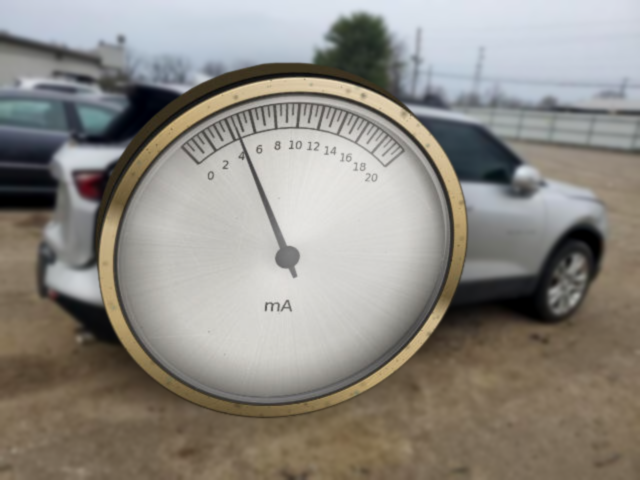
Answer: 4.5mA
